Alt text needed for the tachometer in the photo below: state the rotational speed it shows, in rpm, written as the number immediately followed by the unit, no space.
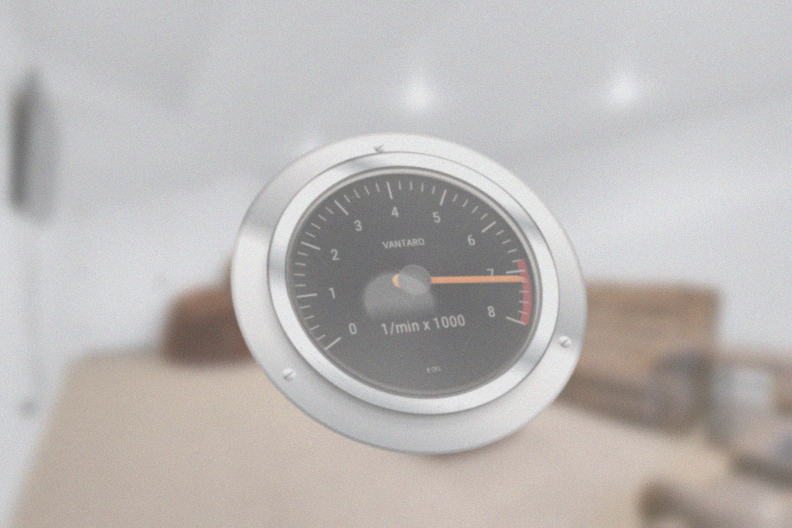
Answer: 7200rpm
